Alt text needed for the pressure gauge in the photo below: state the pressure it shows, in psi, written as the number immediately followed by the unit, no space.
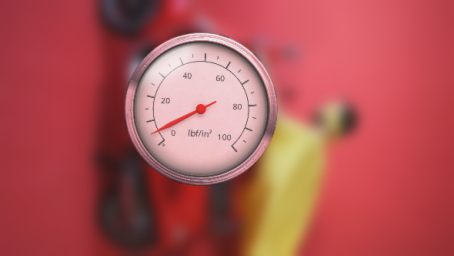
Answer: 5psi
